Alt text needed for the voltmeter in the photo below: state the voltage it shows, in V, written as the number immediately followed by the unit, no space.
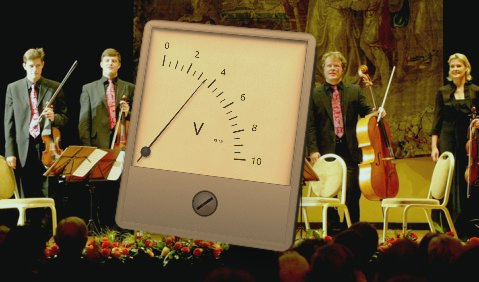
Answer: 3.5V
